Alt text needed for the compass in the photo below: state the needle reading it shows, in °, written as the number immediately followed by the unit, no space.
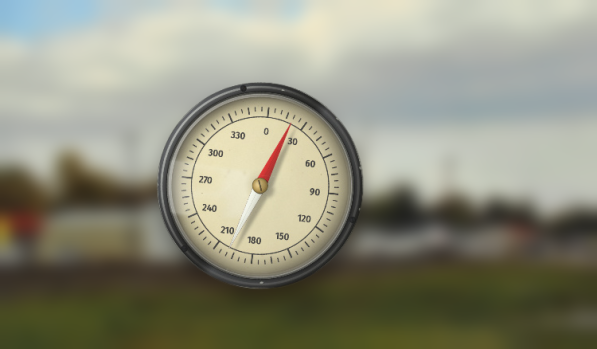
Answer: 20°
